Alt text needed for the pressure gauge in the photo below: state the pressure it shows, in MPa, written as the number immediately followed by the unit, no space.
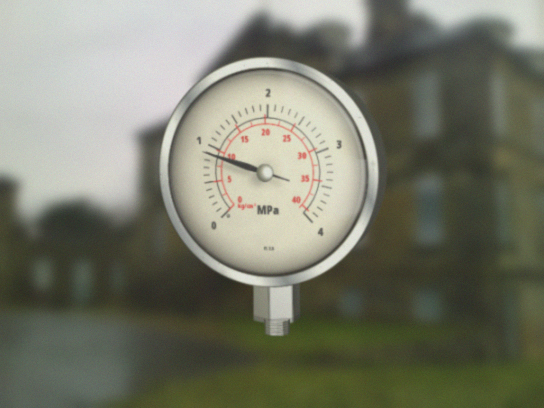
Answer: 0.9MPa
